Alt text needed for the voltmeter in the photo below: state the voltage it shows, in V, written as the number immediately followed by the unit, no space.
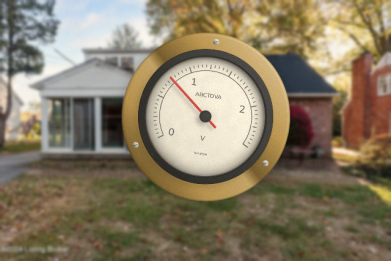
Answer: 0.75V
